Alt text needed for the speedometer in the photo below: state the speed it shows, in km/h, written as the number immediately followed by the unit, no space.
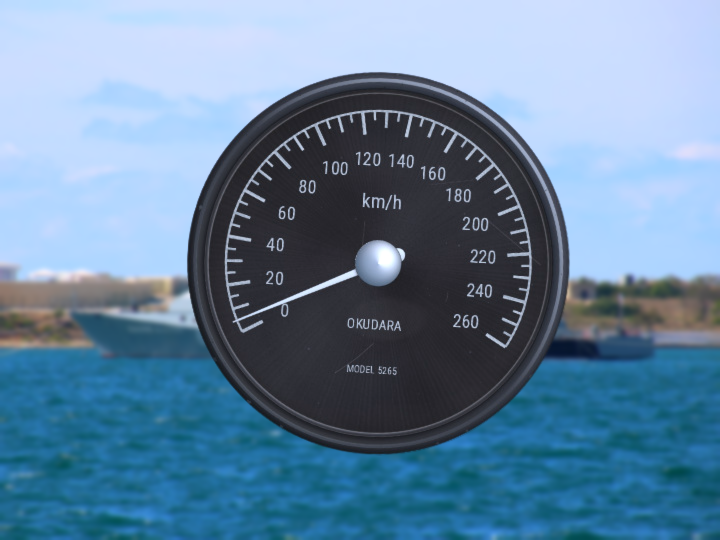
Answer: 5km/h
